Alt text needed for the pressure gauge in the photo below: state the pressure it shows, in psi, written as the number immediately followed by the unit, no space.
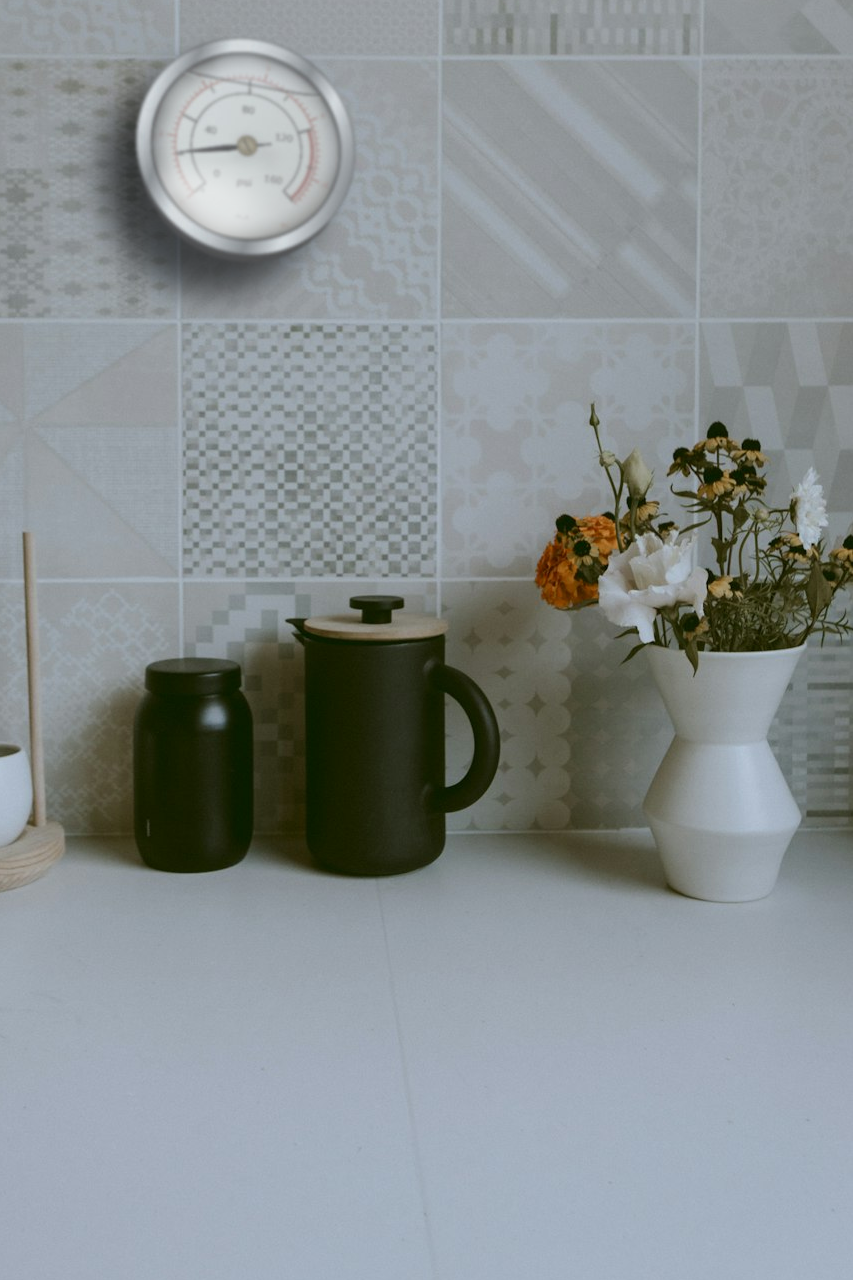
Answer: 20psi
